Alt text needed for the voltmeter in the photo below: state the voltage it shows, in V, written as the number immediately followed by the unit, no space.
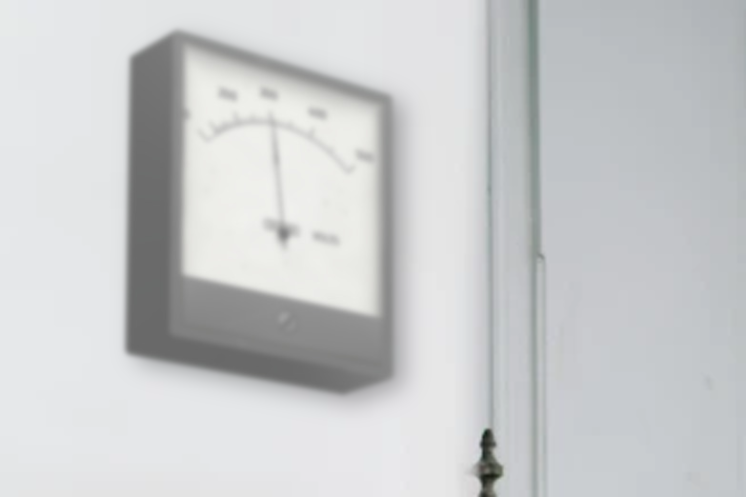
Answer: 300V
